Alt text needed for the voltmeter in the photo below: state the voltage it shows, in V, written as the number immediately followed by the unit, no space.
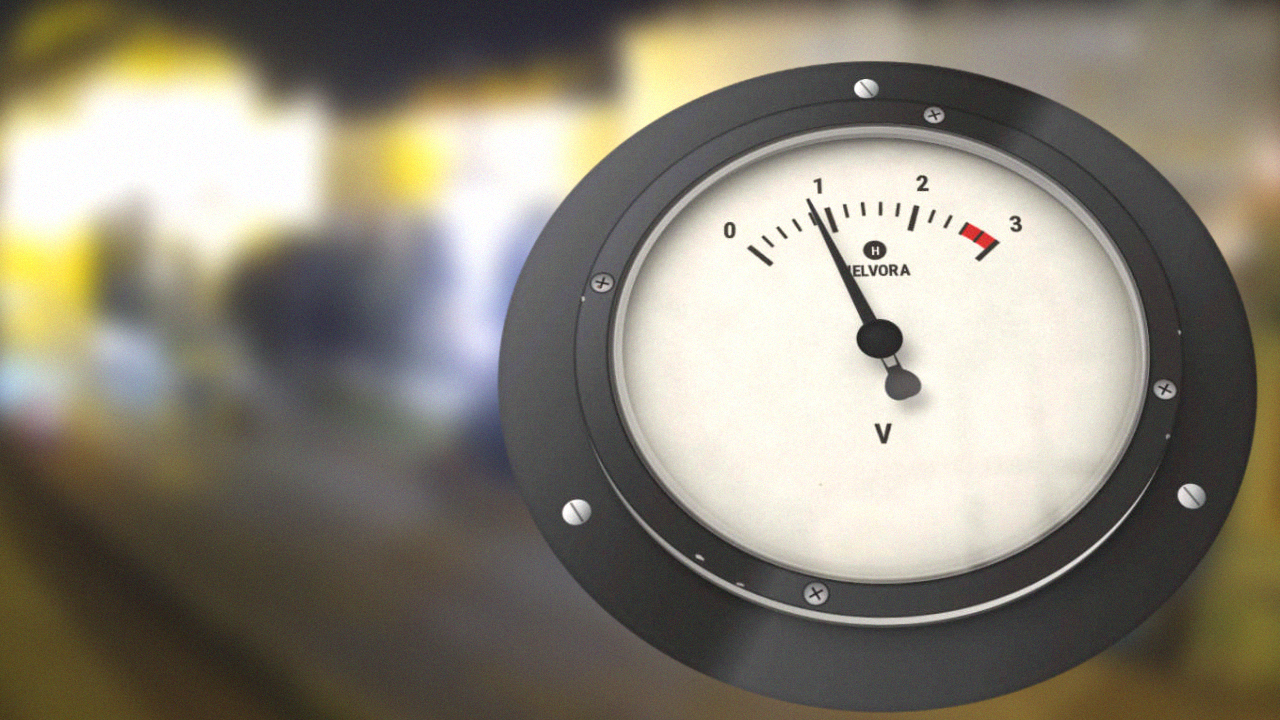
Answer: 0.8V
